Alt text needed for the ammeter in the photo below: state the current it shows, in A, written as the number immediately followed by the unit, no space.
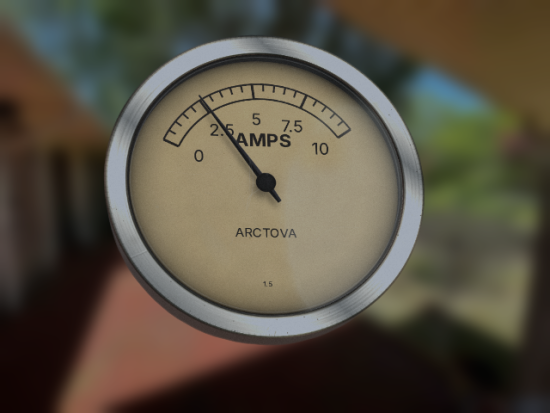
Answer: 2.5A
